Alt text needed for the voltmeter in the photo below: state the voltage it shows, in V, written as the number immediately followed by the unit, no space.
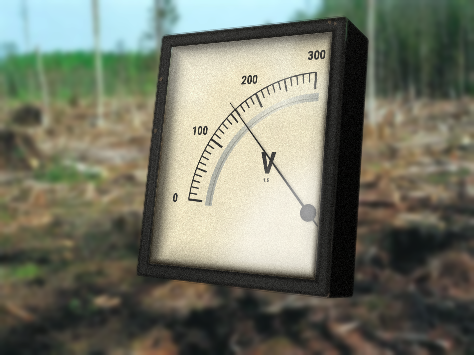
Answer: 160V
